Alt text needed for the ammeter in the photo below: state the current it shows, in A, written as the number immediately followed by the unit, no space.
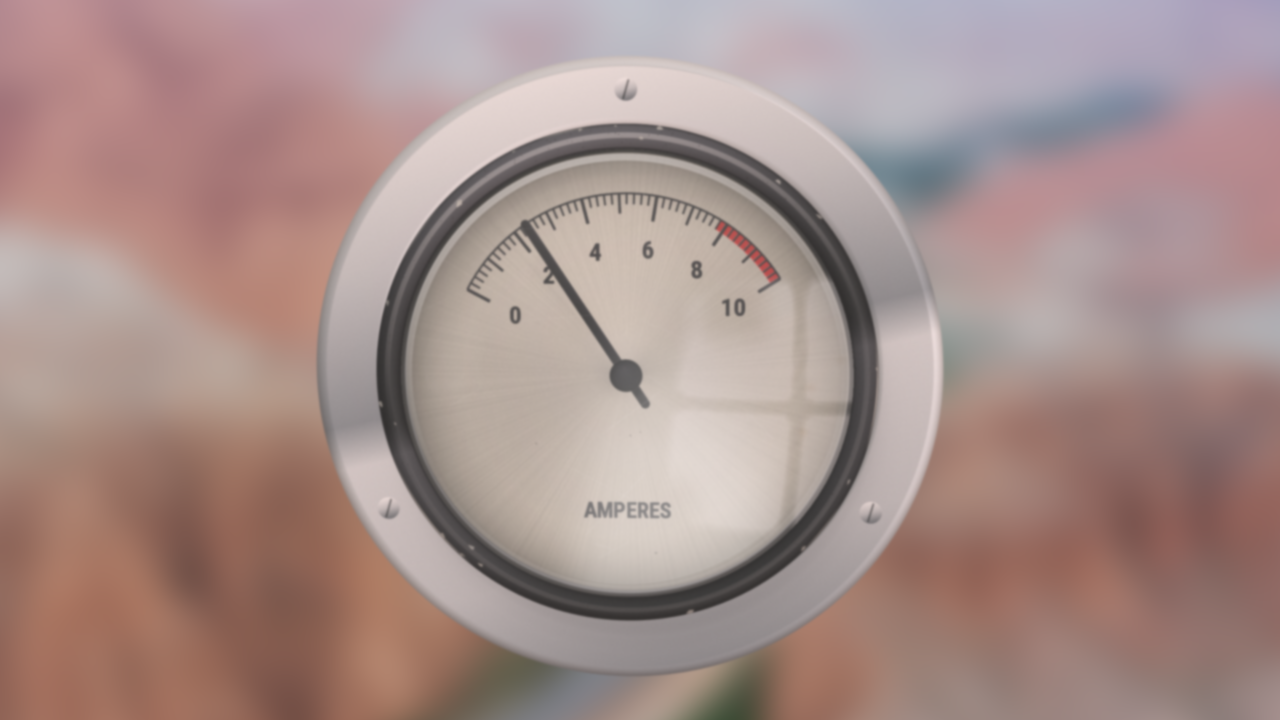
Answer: 2.4A
